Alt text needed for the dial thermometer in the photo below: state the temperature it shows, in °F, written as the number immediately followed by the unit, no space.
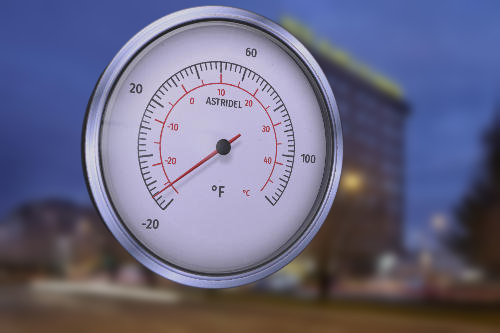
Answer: -14°F
